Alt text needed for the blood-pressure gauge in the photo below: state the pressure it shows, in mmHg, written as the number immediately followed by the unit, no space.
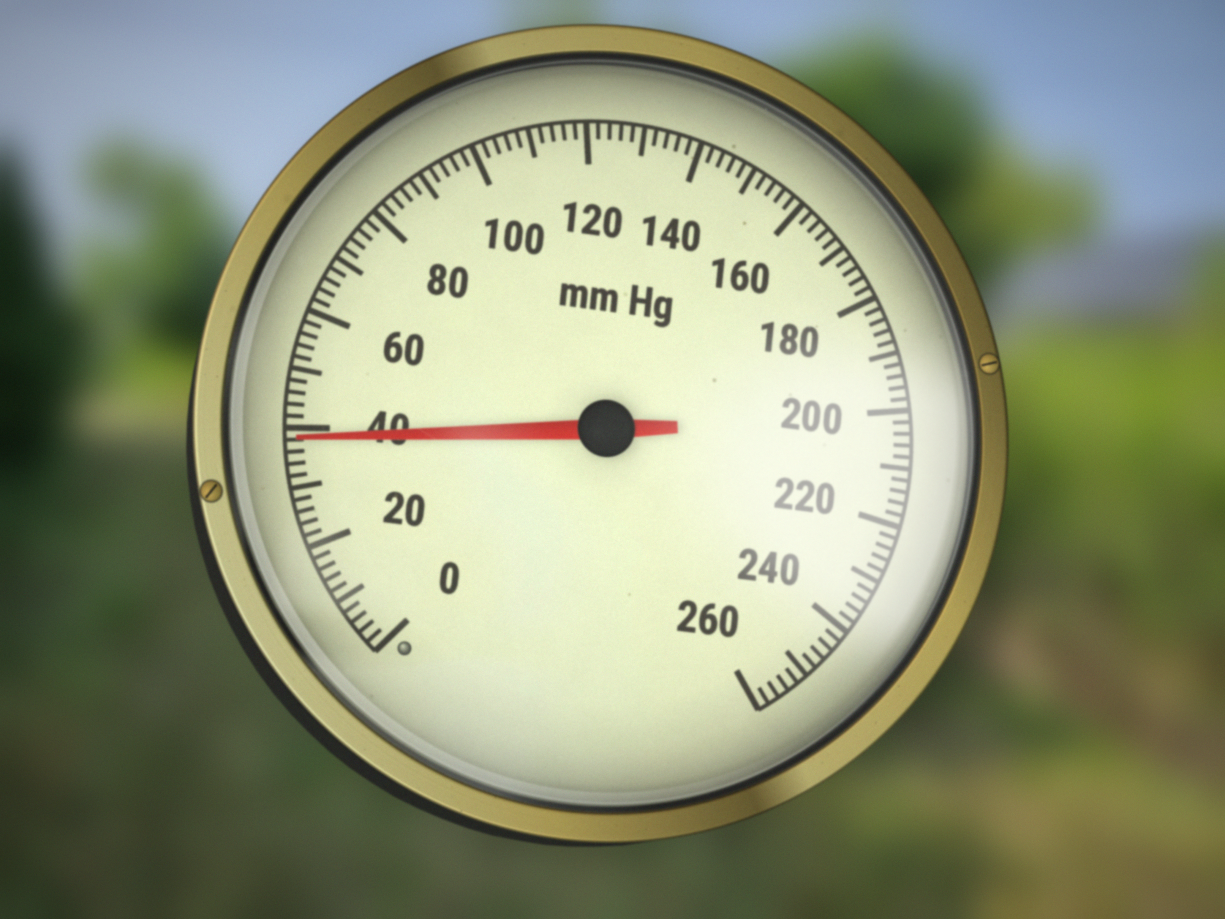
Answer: 38mmHg
